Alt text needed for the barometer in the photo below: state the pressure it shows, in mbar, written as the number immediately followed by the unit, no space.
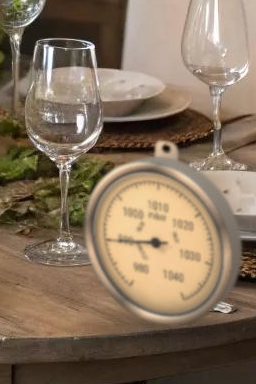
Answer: 990mbar
